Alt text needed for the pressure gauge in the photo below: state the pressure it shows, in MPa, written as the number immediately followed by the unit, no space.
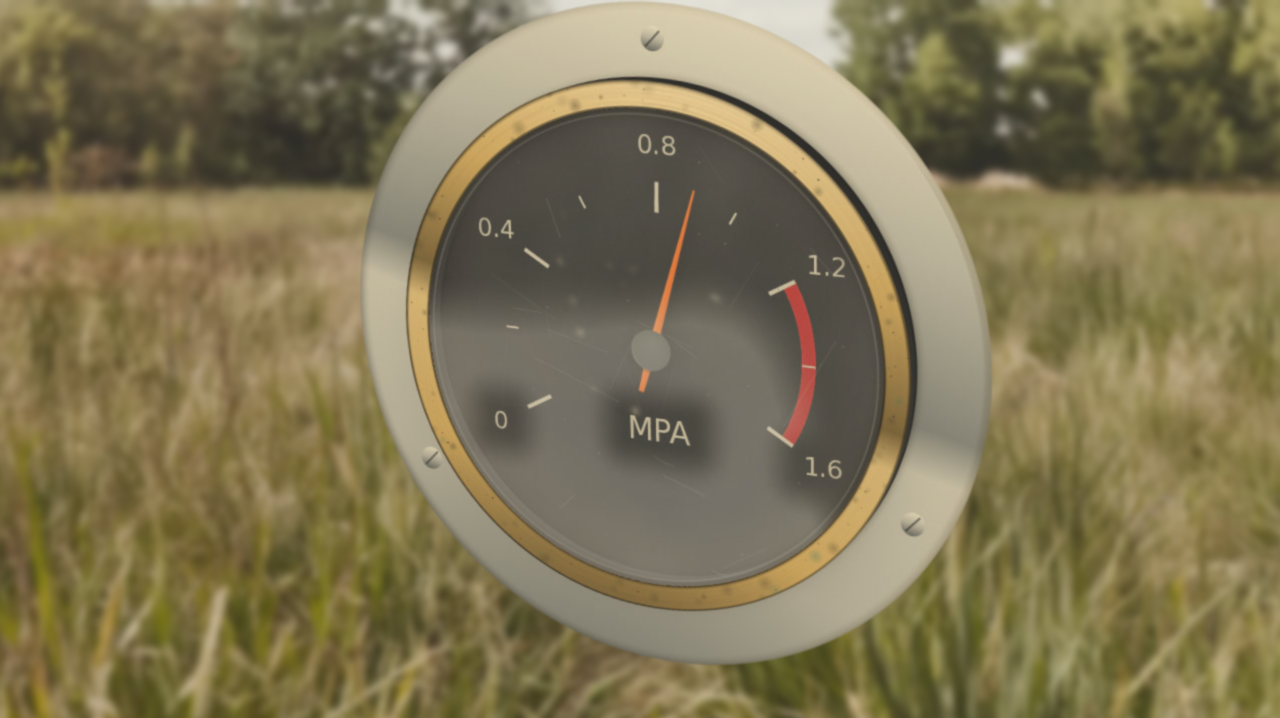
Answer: 0.9MPa
